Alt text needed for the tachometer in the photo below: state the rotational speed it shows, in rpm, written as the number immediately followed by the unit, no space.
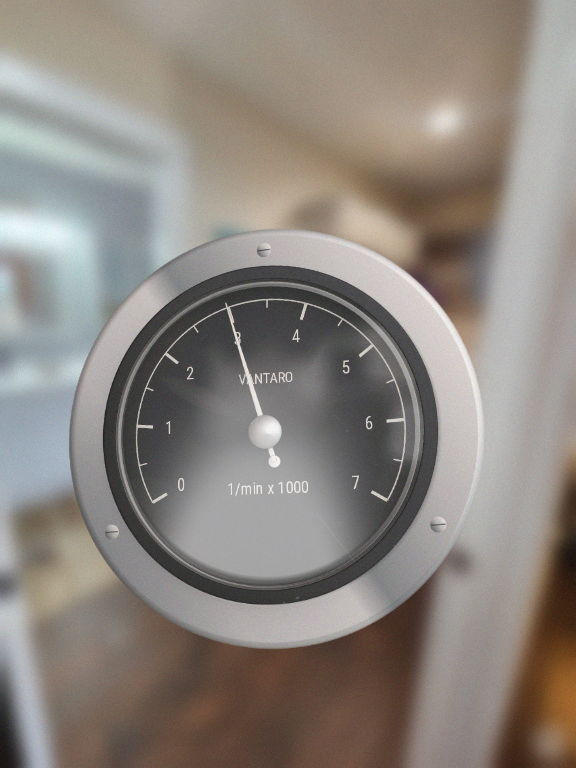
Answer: 3000rpm
